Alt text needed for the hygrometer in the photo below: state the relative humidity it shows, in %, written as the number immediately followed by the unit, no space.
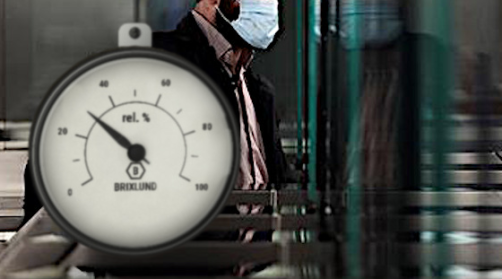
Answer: 30%
